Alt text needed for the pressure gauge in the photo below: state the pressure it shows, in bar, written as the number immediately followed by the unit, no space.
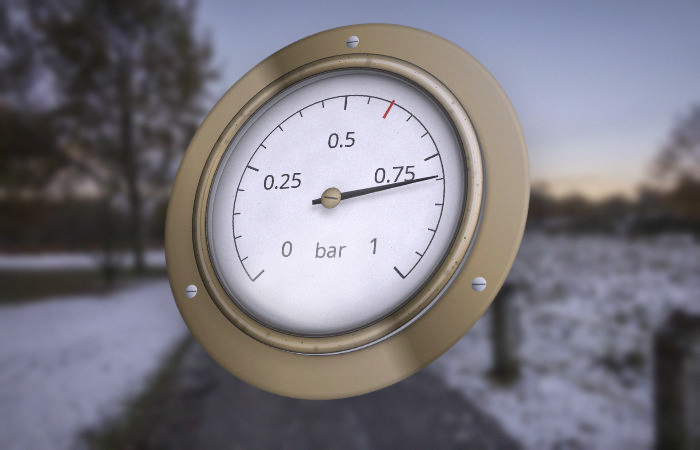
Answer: 0.8bar
